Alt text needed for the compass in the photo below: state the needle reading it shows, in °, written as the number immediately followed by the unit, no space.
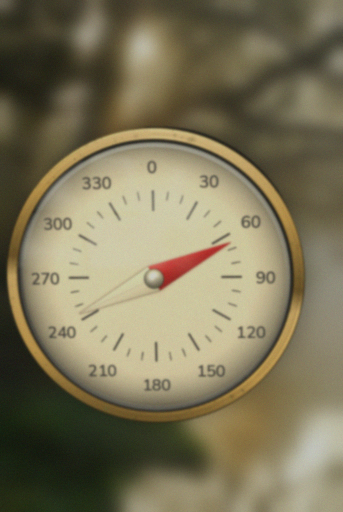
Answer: 65°
